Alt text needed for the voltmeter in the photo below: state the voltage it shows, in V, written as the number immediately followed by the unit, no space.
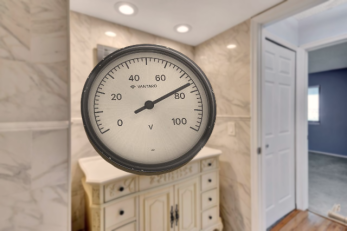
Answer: 76V
